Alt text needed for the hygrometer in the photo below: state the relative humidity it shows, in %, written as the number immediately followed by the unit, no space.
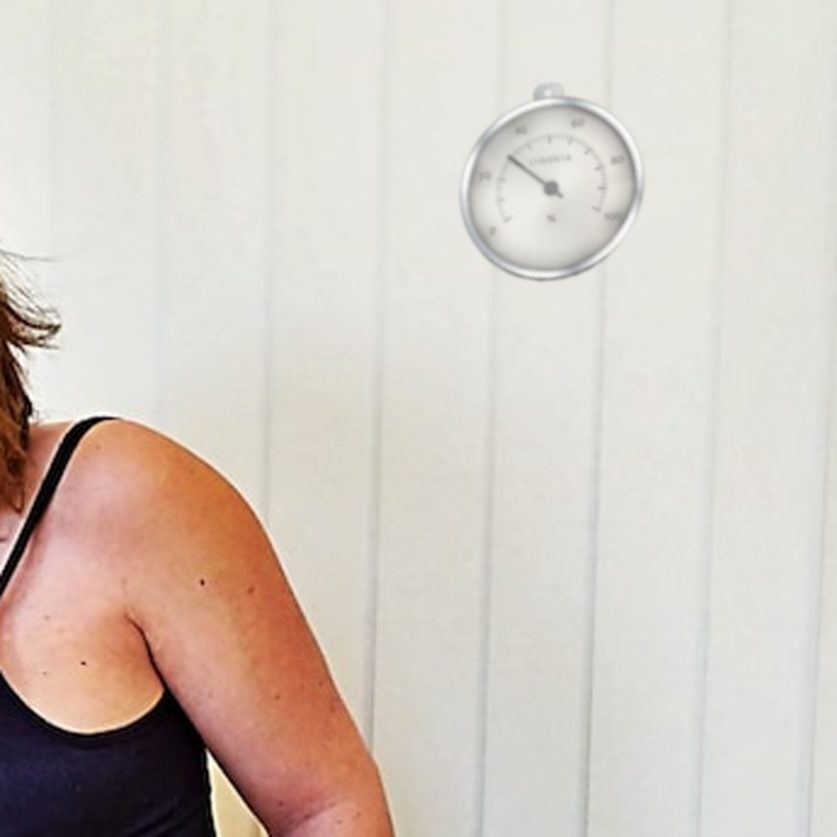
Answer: 30%
